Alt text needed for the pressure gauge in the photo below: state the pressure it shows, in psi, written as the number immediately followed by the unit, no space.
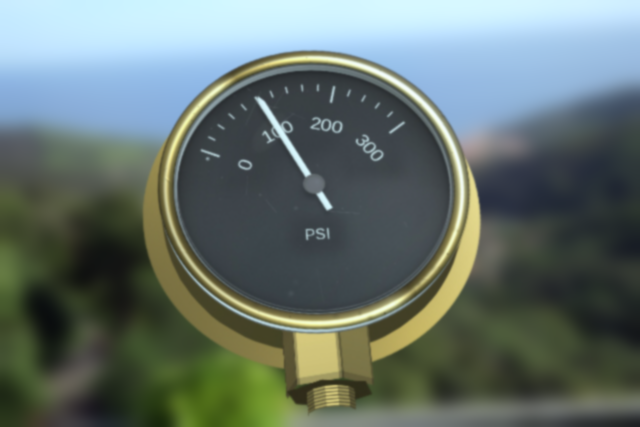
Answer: 100psi
